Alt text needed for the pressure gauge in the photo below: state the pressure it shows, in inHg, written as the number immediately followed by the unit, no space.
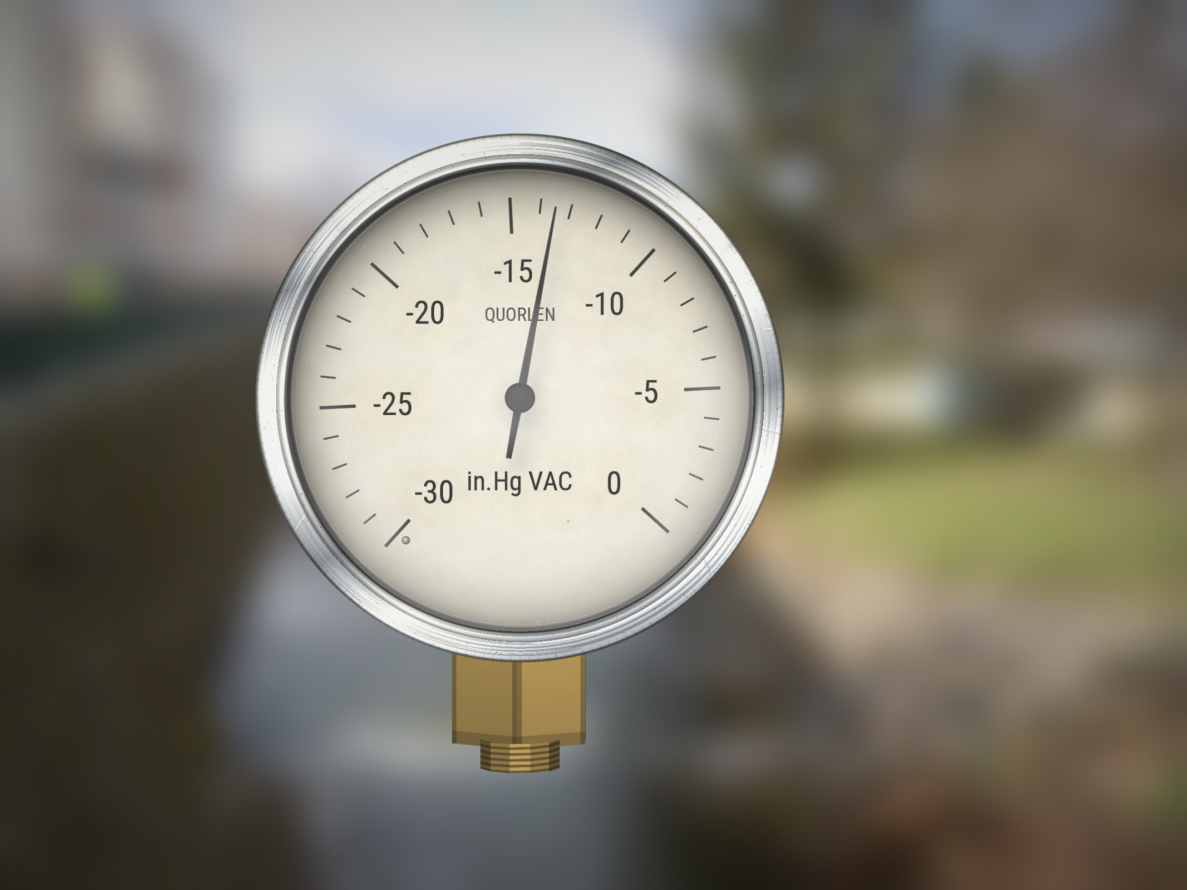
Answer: -13.5inHg
